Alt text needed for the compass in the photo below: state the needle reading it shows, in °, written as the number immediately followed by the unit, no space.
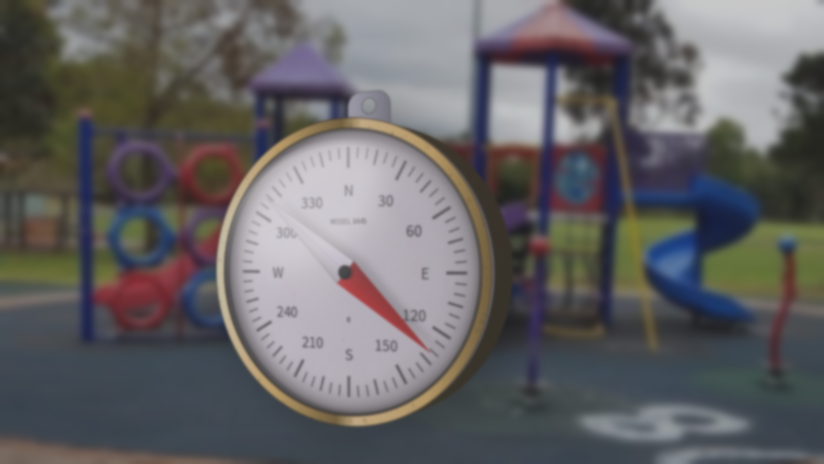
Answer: 130°
